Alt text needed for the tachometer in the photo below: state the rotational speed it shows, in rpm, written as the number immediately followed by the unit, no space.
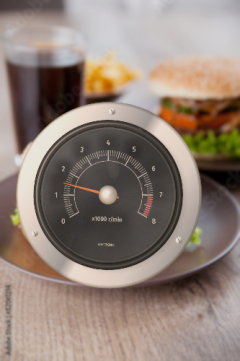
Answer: 1500rpm
